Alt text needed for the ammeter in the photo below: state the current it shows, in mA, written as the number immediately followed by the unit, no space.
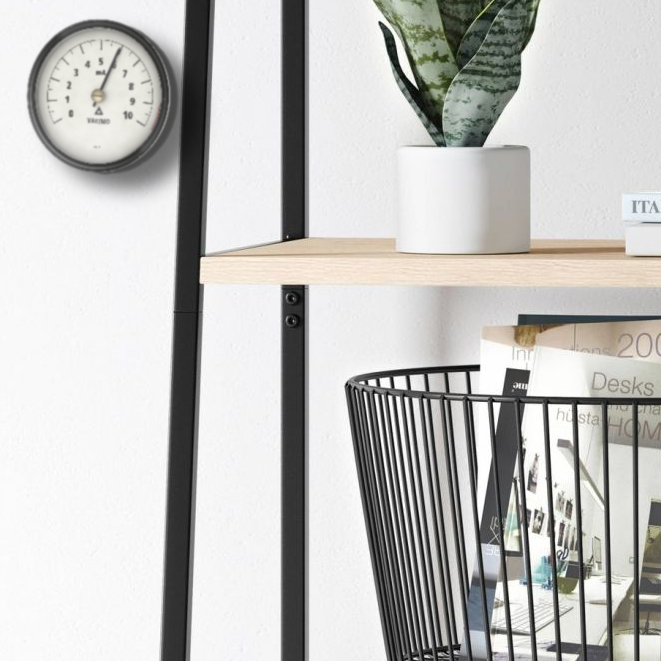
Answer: 6mA
